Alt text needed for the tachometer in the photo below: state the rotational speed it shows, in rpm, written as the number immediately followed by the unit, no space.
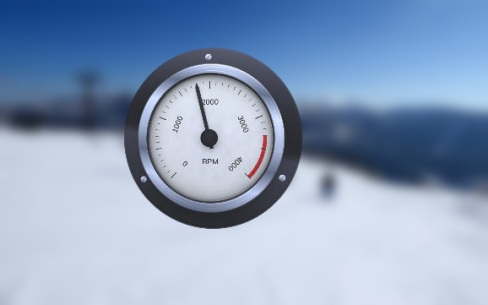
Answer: 1800rpm
